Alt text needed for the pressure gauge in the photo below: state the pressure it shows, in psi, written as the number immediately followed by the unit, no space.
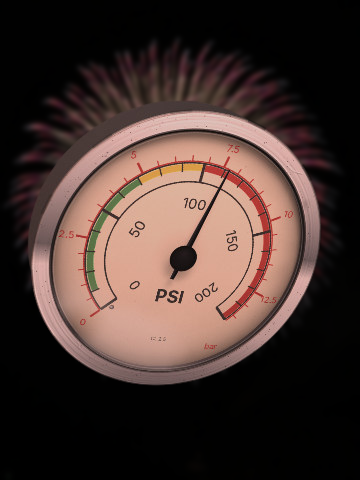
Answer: 110psi
